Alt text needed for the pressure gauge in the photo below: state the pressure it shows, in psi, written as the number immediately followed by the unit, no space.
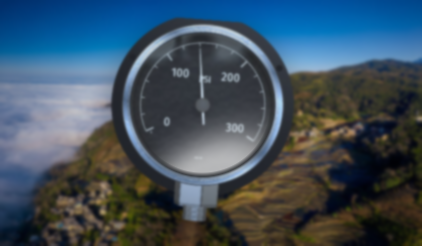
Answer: 140psi
